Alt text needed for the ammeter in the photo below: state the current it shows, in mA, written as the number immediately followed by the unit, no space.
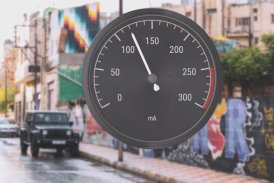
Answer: 120mA
